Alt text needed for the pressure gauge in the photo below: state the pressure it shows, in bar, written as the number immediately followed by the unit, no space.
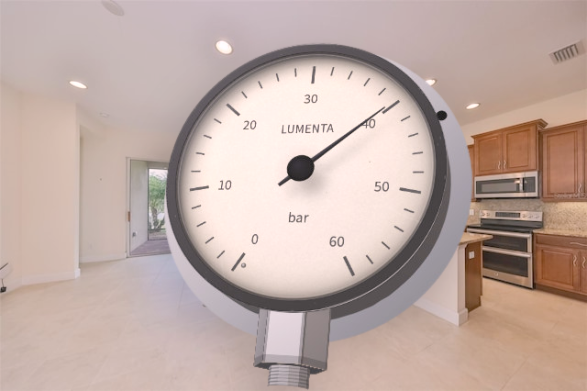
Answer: 40bar
